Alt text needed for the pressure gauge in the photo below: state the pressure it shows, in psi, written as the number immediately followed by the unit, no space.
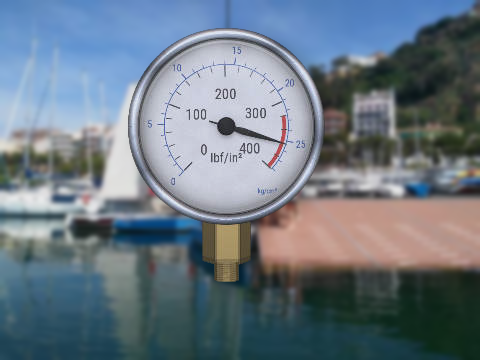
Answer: 360psi
